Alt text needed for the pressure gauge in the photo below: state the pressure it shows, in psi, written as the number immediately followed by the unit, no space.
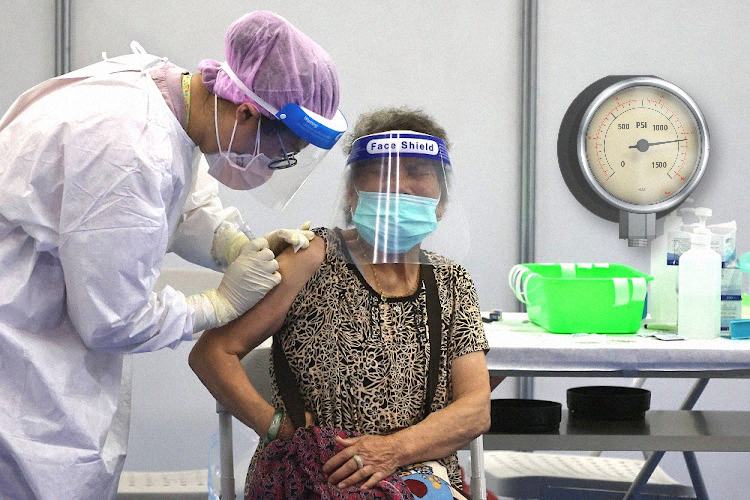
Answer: 1200psi
